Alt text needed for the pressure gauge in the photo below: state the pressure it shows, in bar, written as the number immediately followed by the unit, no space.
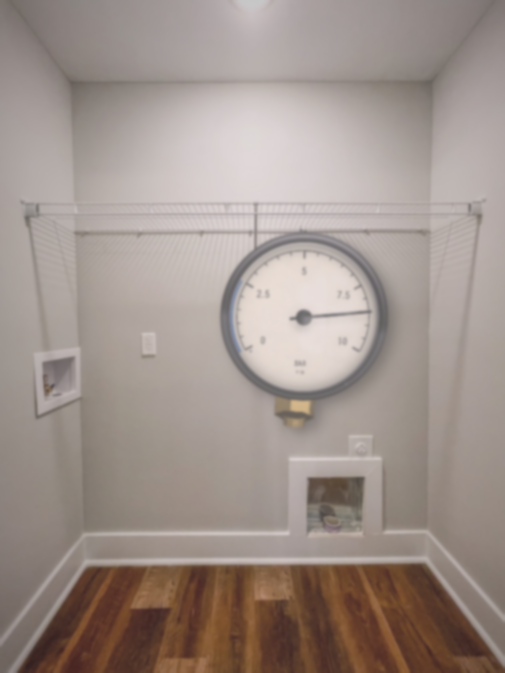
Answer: 8.5bar
